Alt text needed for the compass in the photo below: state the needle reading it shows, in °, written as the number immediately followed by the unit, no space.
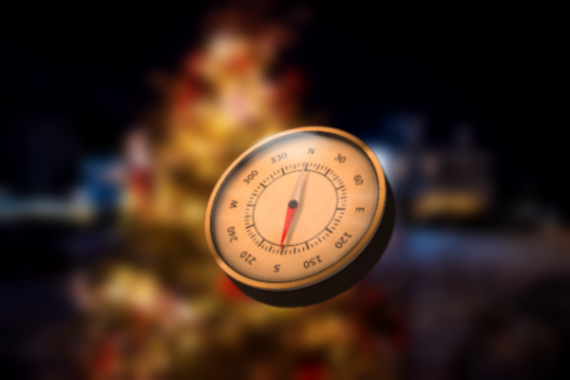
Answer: 180°
